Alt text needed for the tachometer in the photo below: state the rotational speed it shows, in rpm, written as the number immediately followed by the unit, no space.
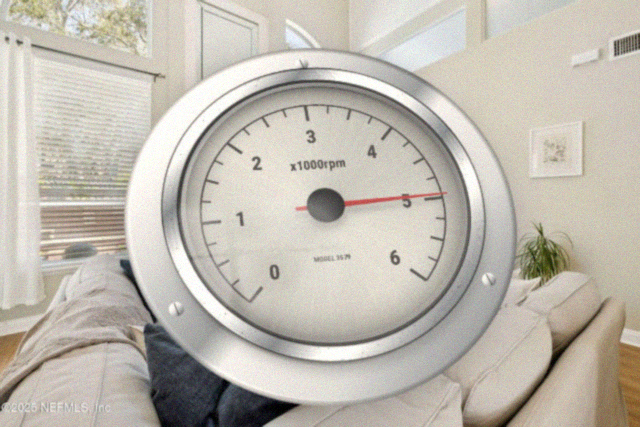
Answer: 5000rpm
